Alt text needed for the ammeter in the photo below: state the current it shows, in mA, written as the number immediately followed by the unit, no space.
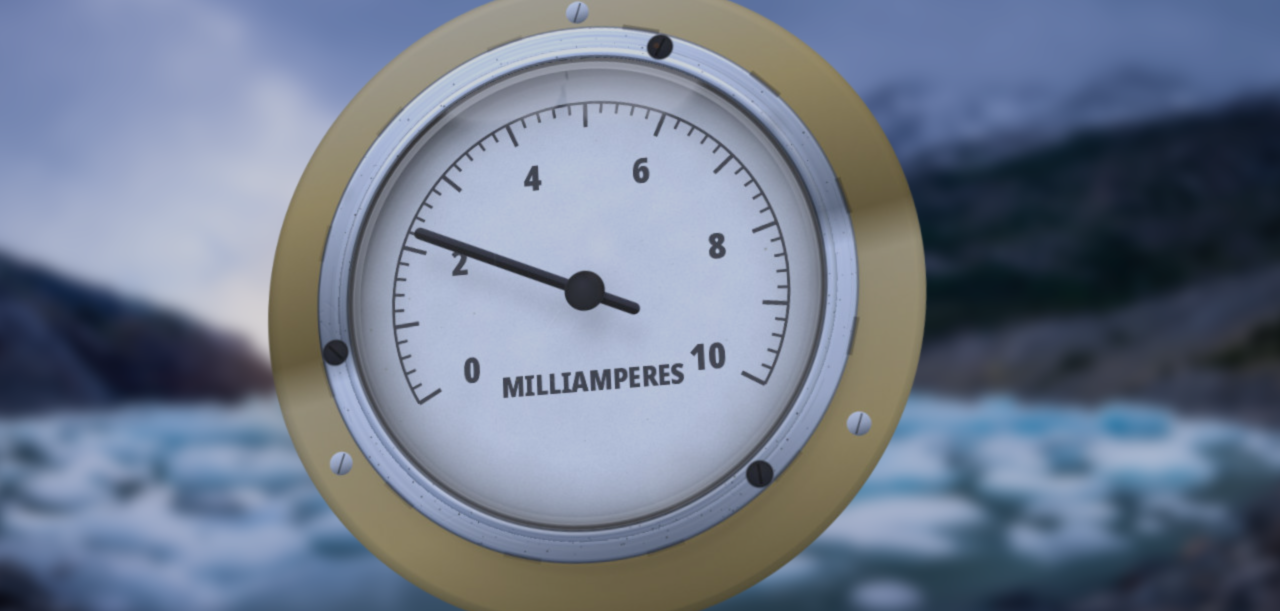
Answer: 2.2mA
